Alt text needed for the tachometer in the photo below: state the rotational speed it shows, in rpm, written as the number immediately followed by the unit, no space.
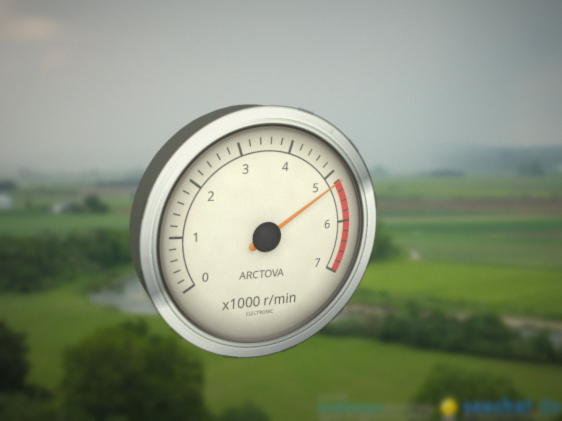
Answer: 5200rpm
